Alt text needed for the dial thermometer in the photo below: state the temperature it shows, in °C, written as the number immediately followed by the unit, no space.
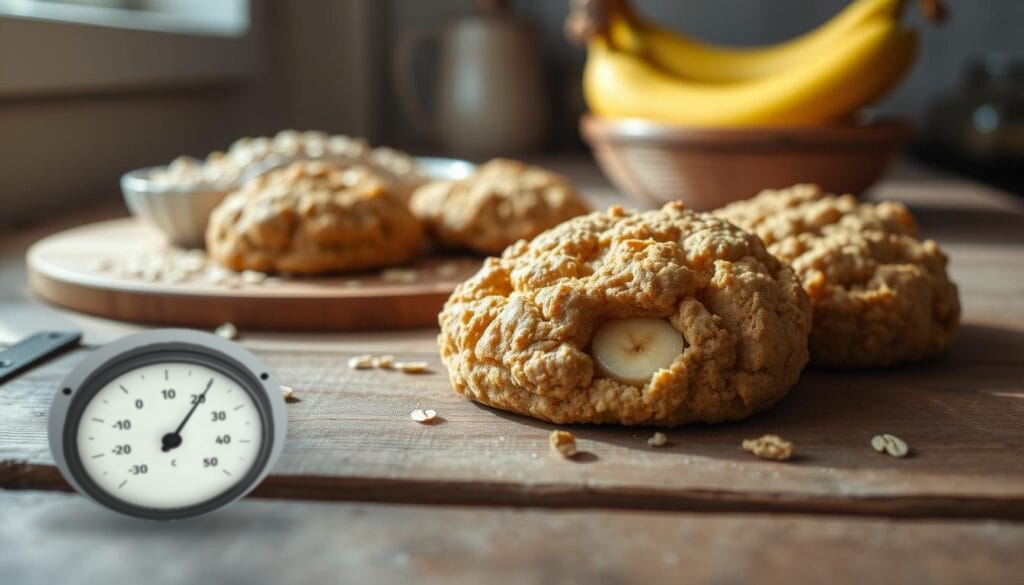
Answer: 20°C
